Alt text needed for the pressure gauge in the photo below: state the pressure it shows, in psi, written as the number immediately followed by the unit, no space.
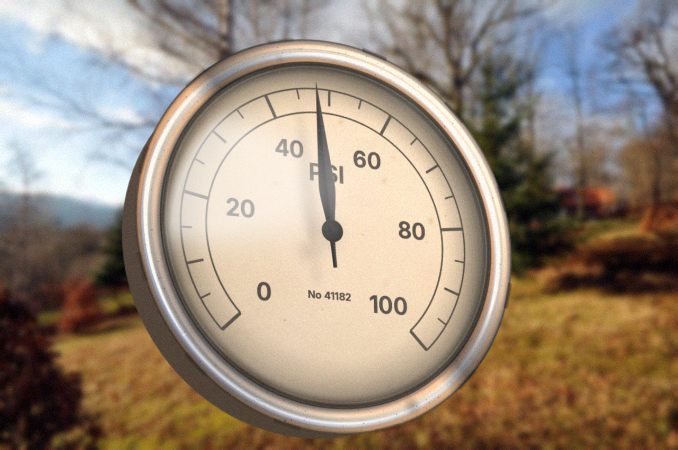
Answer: 47.5psi
